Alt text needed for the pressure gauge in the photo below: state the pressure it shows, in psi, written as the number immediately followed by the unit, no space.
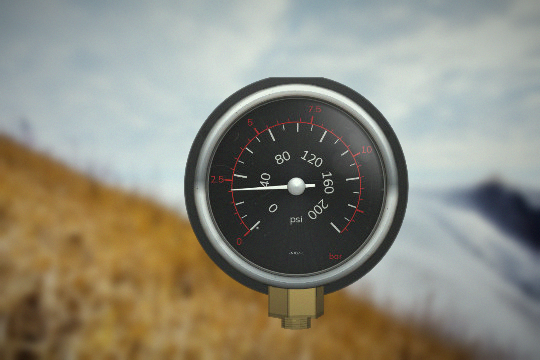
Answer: 30psi
